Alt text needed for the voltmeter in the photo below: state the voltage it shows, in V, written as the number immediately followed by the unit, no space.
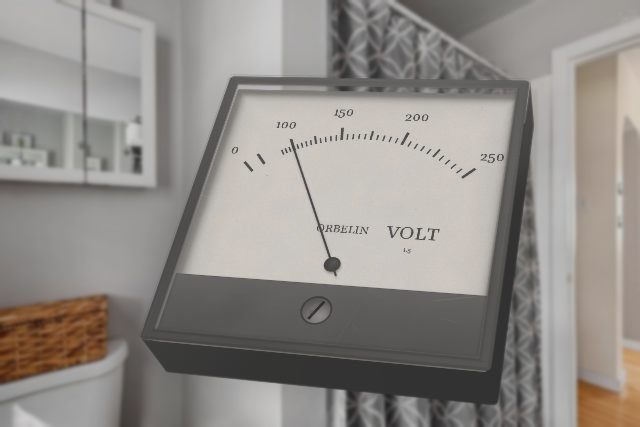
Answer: 100V
